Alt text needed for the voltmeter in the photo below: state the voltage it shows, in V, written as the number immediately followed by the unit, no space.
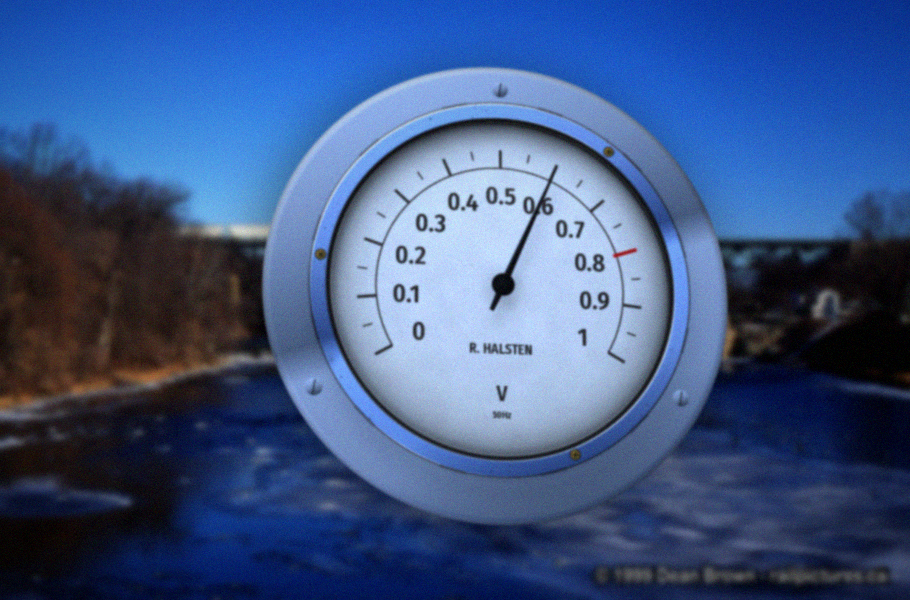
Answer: 0.6V
